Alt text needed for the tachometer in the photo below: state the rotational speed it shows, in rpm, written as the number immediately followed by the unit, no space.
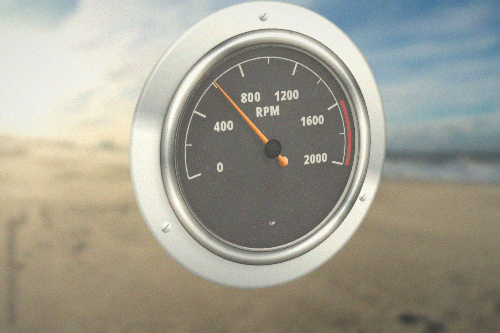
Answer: 600rpm
